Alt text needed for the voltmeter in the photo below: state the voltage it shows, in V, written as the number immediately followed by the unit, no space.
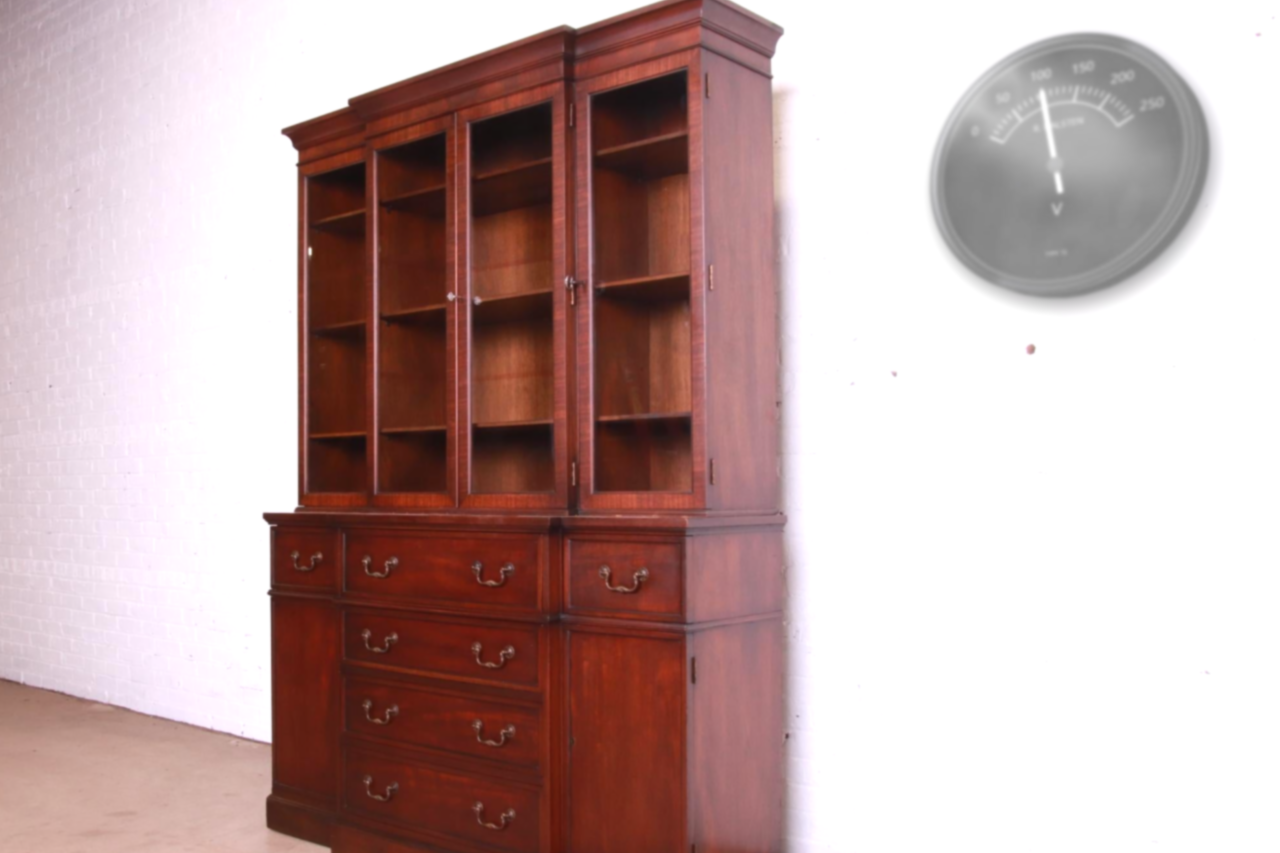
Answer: 100V
